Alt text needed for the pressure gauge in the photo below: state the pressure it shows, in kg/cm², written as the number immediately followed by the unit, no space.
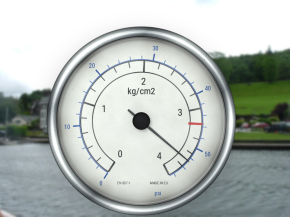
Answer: 3.7kg/cm²
